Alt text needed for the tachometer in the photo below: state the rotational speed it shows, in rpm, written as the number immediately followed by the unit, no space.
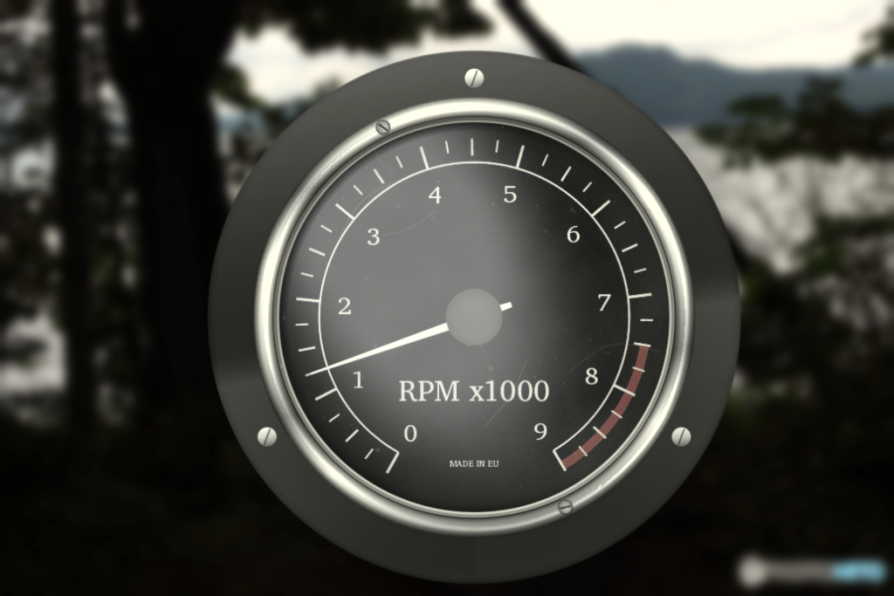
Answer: 1250rpm
